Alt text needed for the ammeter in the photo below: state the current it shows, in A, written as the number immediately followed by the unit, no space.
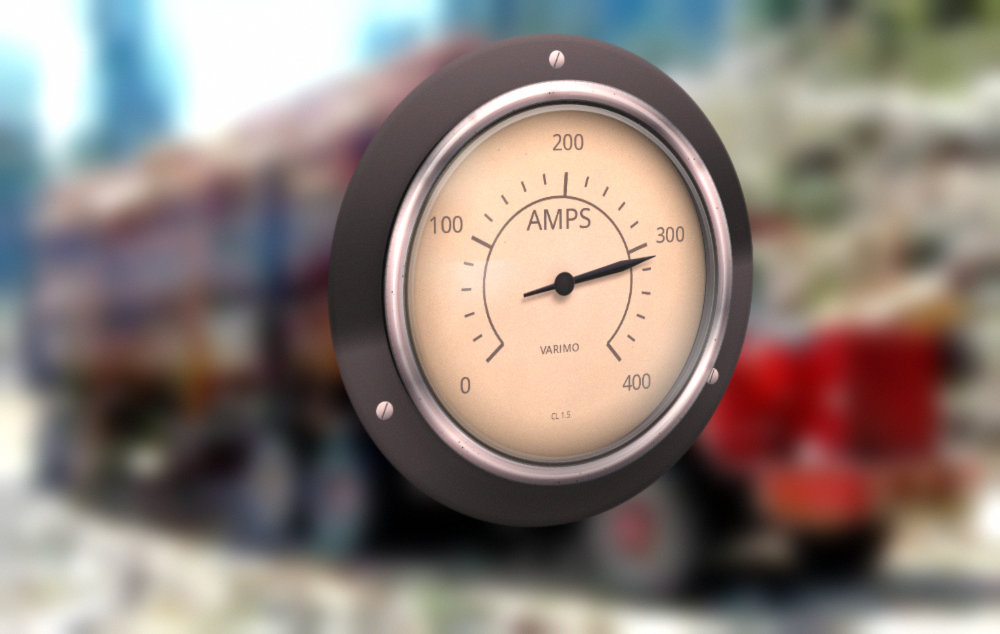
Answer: 310A
